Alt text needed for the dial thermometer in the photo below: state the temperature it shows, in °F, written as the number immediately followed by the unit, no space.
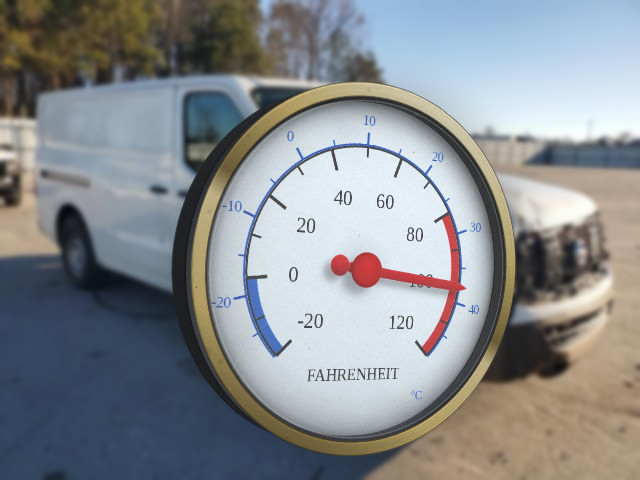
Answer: 100°F
